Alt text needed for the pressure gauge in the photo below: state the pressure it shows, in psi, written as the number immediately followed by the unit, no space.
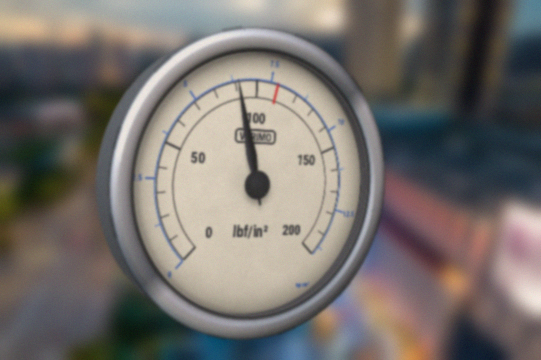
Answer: 90psi
